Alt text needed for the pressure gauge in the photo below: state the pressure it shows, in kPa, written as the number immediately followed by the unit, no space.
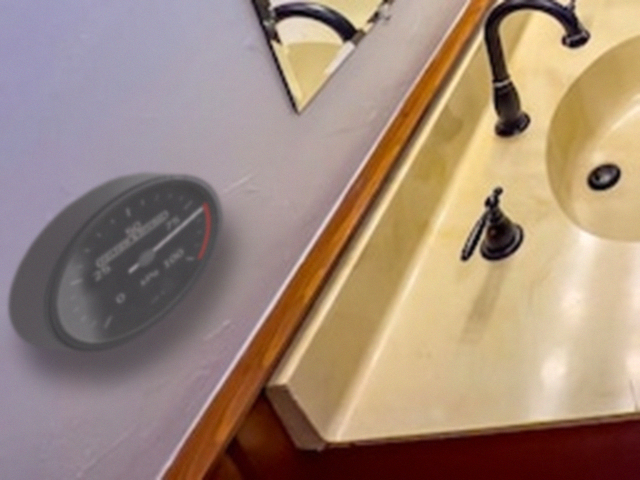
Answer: 80kPa
